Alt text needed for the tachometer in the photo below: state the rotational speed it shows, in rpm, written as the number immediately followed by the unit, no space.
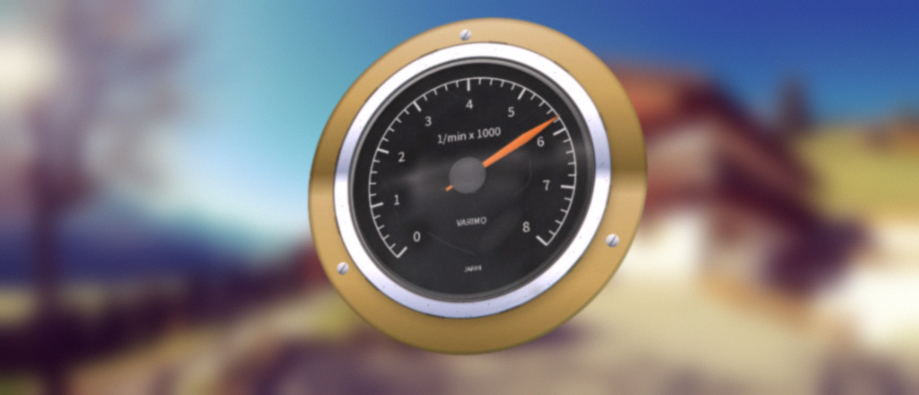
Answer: 5800rpm
